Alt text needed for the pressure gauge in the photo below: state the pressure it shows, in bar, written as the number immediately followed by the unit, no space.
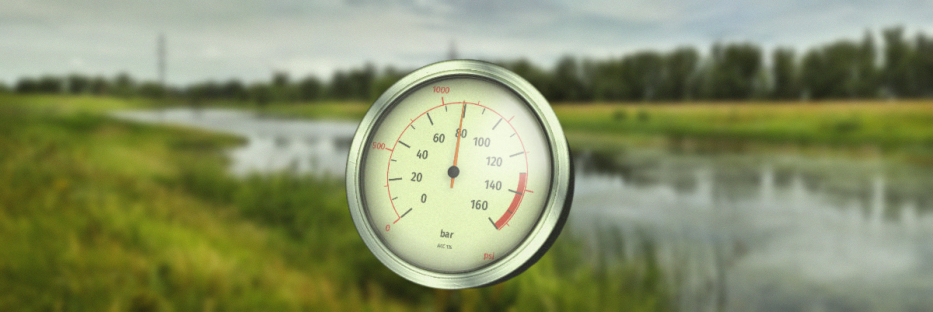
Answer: 80bar
